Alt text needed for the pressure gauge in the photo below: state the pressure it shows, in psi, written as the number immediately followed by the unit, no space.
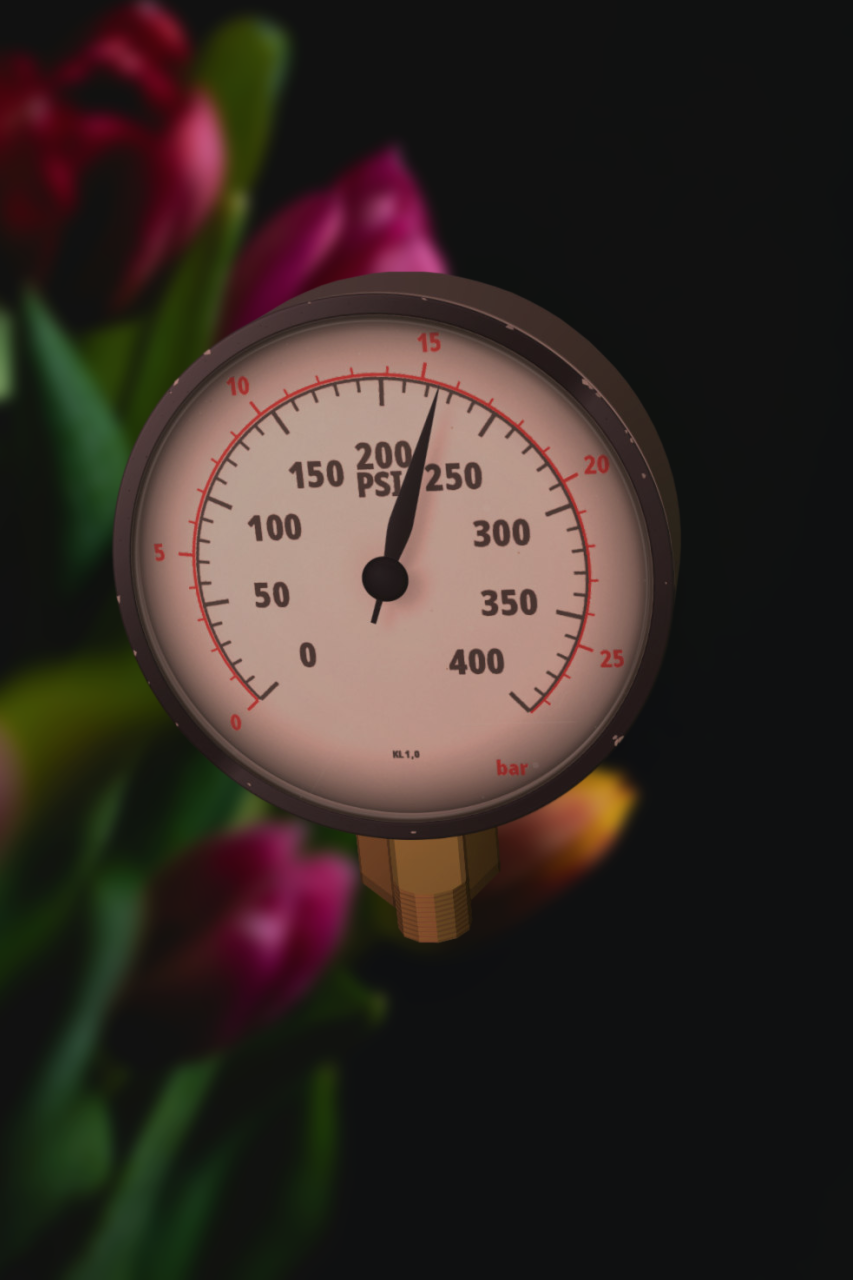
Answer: 225psi
